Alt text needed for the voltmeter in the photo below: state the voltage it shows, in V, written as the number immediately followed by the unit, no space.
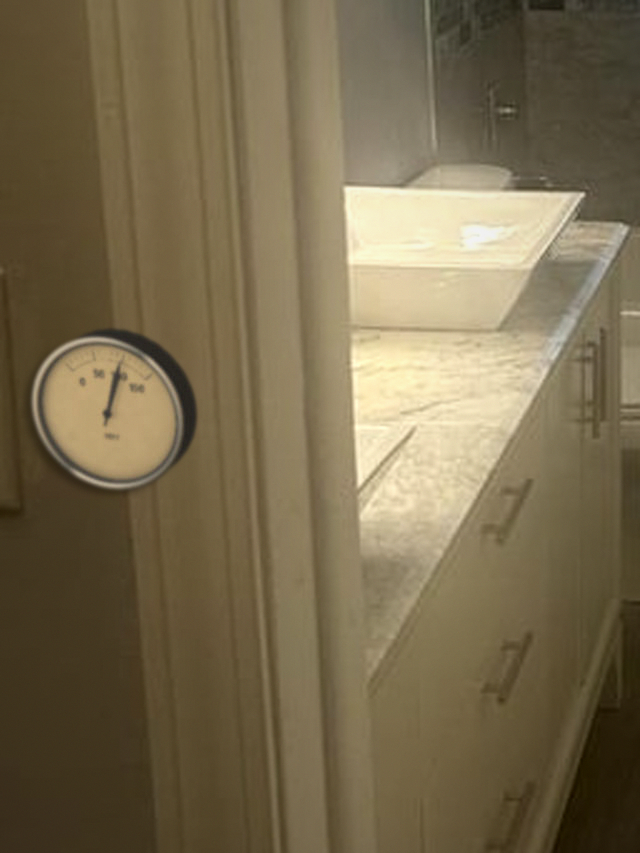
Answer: 100V
